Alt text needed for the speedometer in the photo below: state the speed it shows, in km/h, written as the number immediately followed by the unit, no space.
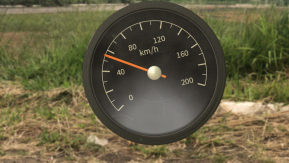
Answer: 55km/h
